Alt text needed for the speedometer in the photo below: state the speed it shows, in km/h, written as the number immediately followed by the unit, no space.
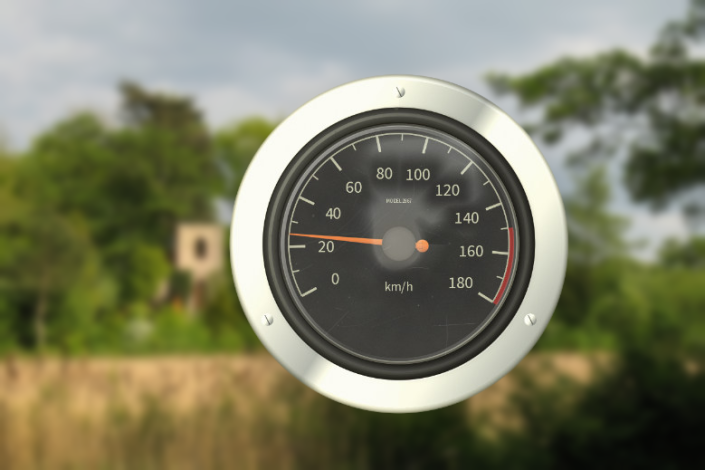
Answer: 25km/h
